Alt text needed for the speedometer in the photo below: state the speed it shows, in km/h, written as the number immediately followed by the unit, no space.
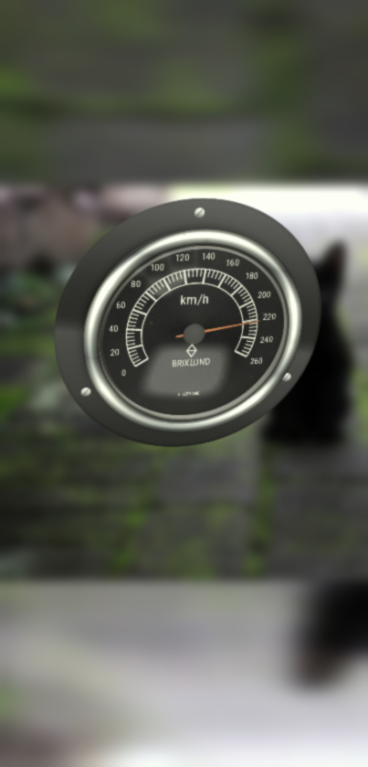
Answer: 220km/h
